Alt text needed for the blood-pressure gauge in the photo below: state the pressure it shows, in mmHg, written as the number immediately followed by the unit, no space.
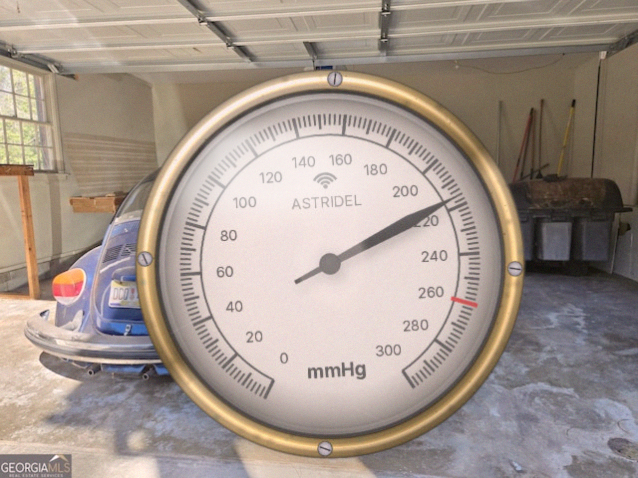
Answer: 216mmHg
